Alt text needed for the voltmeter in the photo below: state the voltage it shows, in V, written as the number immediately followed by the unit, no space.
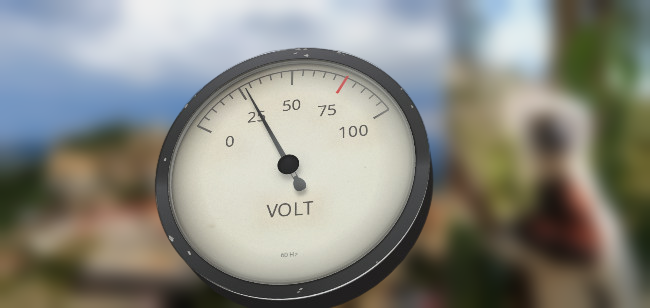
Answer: 27.5V
